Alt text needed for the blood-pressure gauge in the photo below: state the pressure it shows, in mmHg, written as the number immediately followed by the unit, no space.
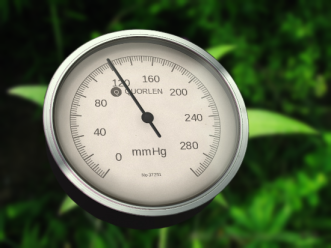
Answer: 120mmHg
